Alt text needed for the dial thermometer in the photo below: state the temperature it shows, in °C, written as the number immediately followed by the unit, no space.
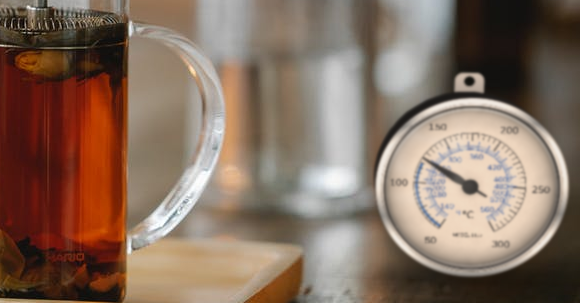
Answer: 125°C
